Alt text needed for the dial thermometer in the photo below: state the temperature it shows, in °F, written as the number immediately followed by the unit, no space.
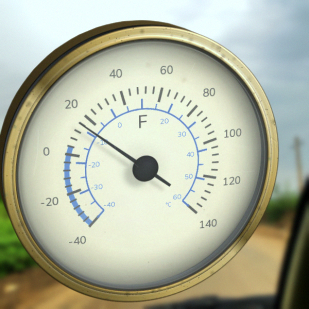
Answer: 16°F
